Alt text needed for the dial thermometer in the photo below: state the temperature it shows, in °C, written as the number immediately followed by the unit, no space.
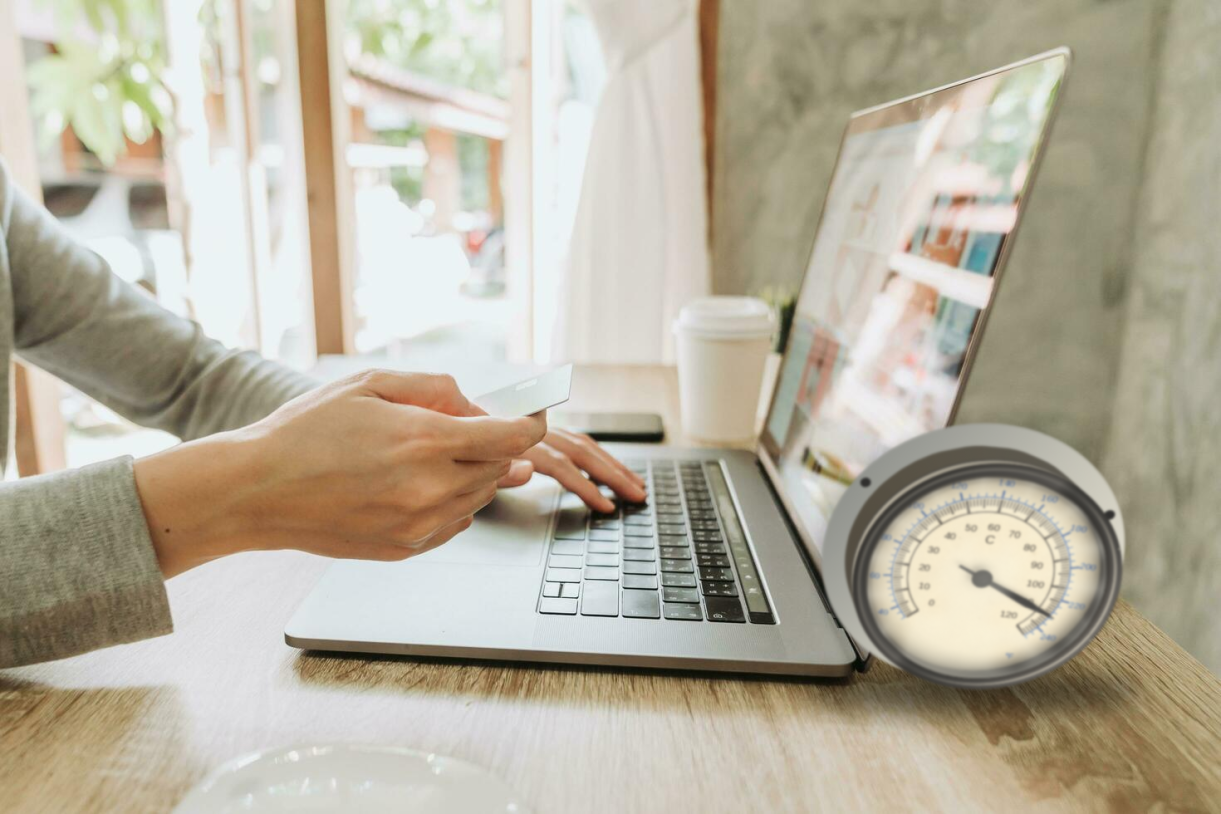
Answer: 110°C
